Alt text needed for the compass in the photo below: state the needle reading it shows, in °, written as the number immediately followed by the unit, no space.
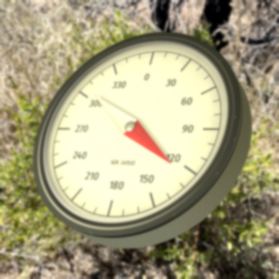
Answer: 125°
